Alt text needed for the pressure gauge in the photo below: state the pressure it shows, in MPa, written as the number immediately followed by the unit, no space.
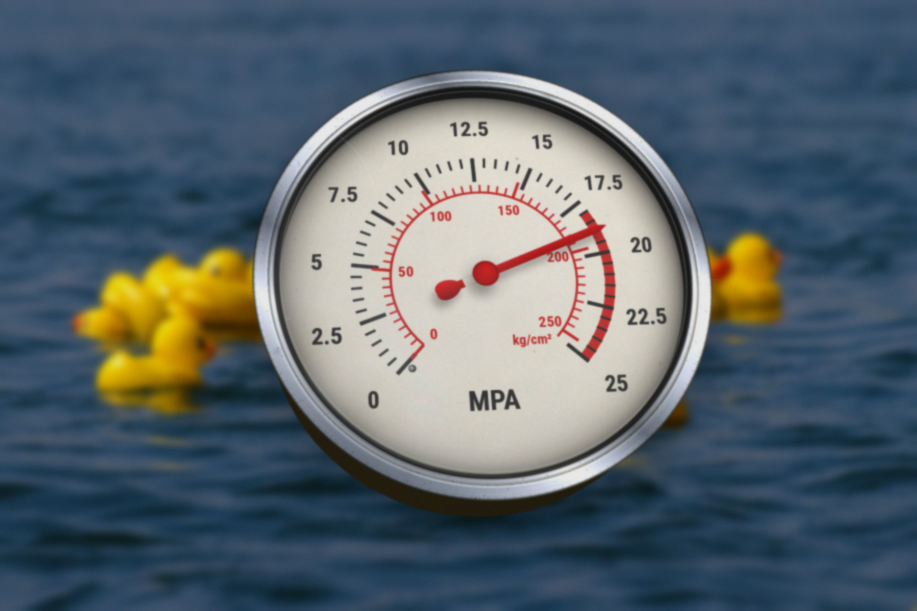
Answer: 19MPa
